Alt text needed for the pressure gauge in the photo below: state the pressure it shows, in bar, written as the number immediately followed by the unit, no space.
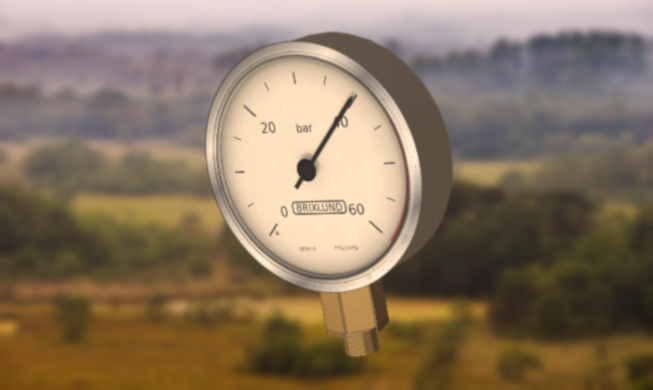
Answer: 40bar
